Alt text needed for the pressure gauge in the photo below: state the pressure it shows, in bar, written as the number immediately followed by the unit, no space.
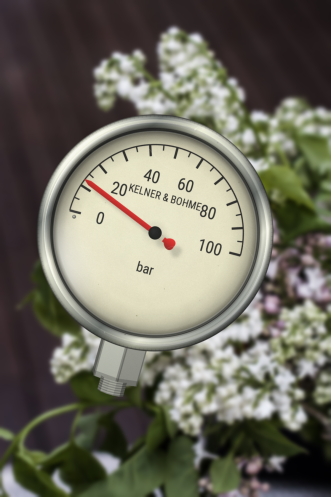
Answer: 12.5bar
